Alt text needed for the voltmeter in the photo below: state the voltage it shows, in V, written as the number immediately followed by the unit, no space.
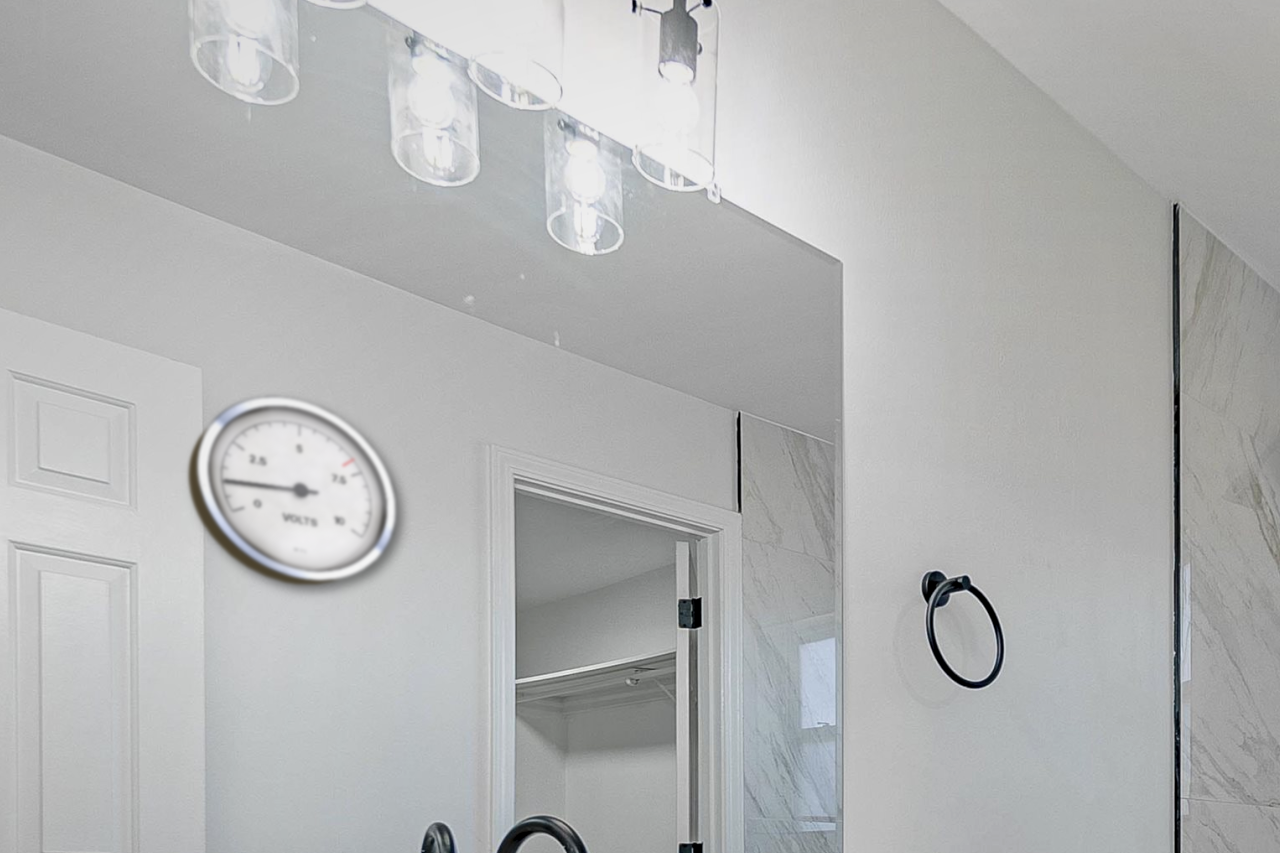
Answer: 1V
